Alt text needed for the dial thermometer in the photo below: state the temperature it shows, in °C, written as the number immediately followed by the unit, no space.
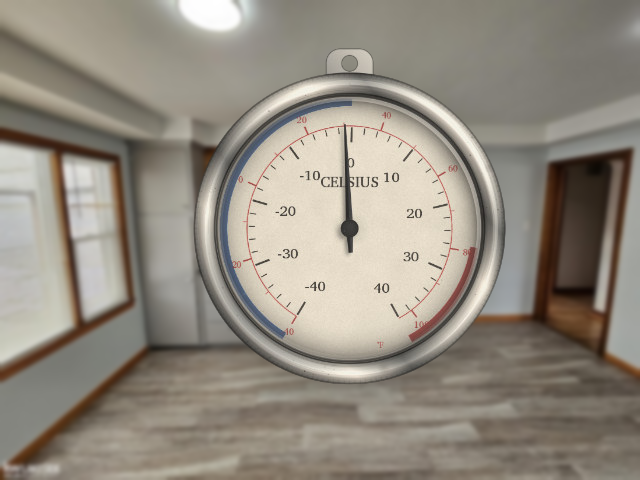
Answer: -1°C
